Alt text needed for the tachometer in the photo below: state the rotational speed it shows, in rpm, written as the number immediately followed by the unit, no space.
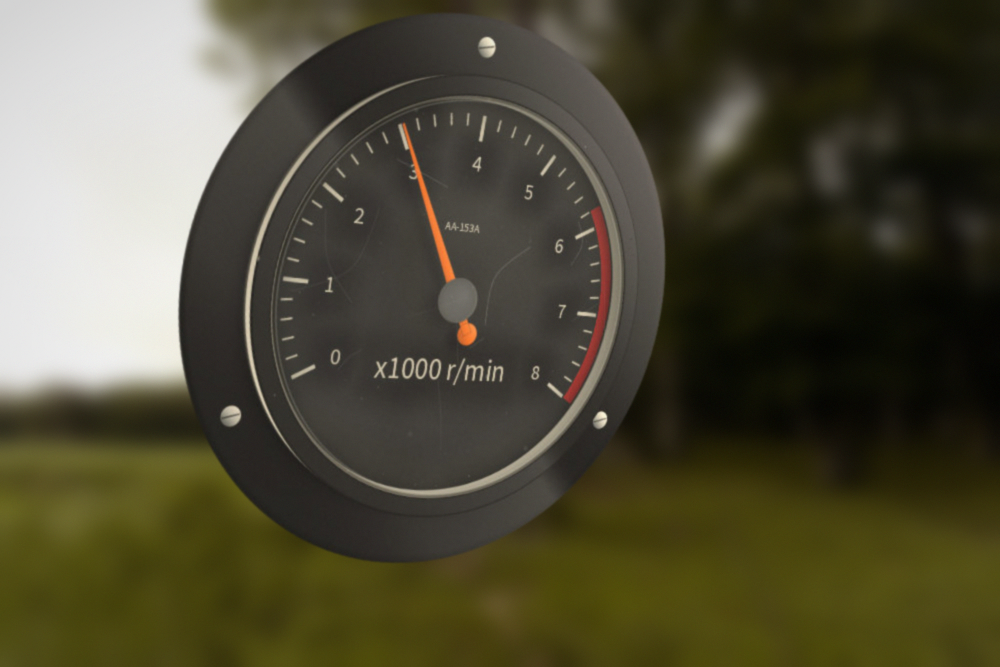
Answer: 3000rpm
